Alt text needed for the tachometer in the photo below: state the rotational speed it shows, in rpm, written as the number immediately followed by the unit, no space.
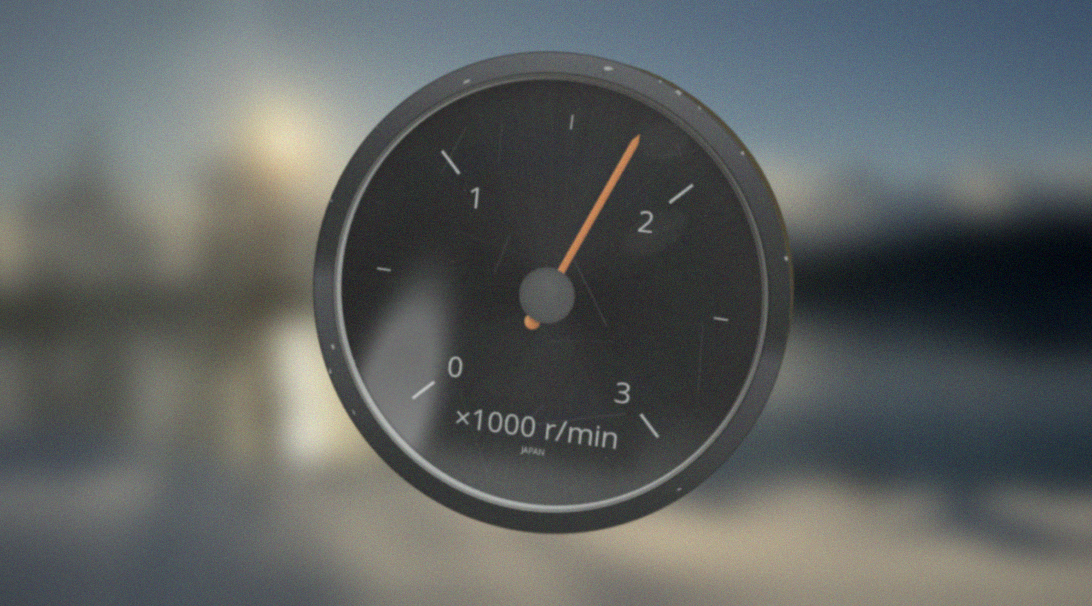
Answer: 1750rpm
